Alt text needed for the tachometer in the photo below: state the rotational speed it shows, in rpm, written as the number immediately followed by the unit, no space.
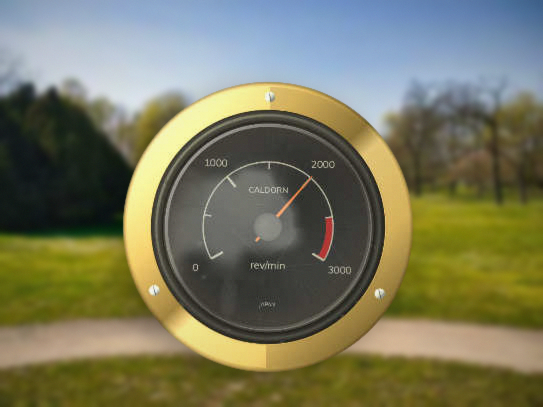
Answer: 2000rpm
